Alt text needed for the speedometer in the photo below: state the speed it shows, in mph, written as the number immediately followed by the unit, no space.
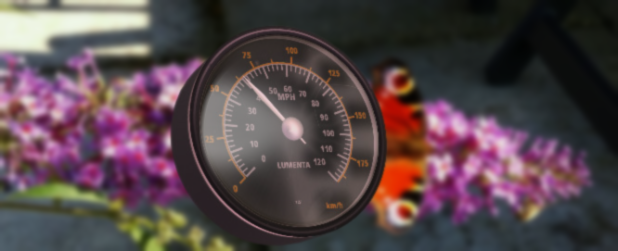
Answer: 40mph
